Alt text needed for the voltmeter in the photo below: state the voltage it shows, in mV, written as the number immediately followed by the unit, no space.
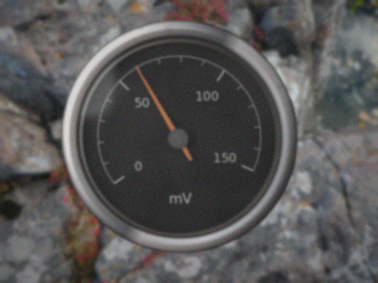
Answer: 60mV
